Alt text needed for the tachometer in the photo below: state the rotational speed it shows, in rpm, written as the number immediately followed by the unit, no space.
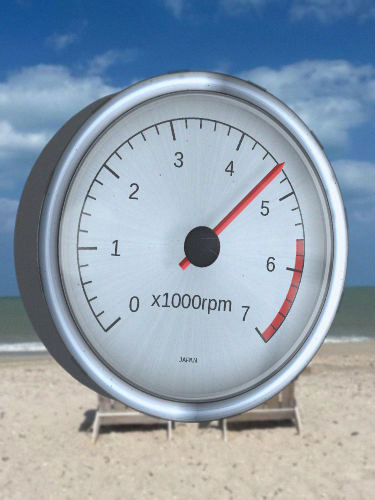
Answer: 4600rpm
